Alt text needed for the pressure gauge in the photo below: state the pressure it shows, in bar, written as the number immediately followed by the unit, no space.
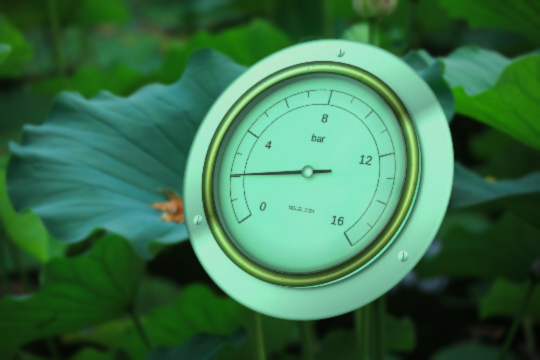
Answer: 2bar
